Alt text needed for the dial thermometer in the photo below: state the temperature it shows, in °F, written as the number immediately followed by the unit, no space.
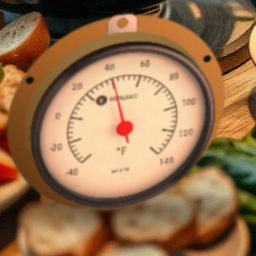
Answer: 40°F
